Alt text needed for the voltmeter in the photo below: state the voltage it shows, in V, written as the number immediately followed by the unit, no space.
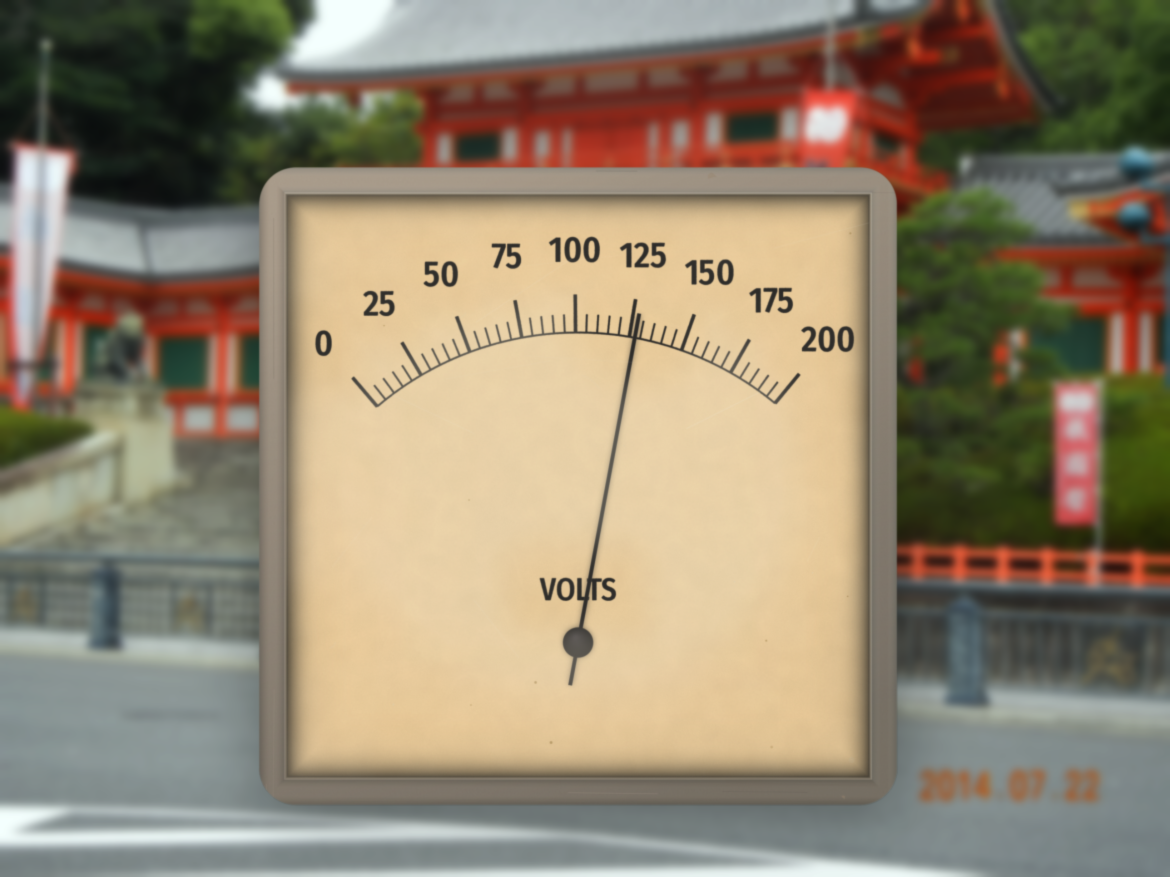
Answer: 127.5V
